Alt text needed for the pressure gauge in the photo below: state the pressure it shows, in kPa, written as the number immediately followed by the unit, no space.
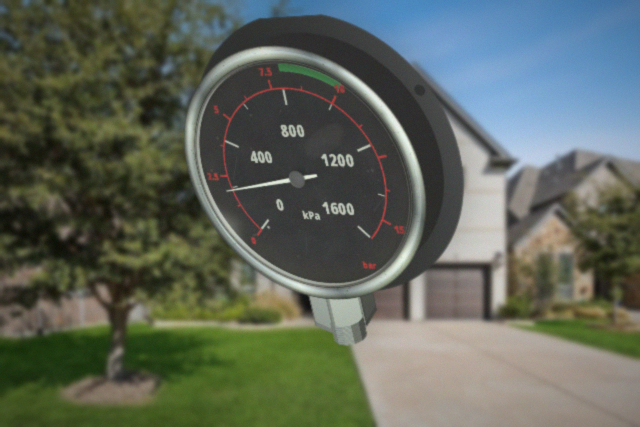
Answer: 200kPa
